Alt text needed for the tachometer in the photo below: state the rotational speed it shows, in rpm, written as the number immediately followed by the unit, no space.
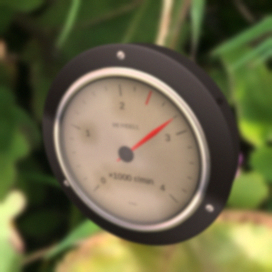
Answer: 2800rpm
